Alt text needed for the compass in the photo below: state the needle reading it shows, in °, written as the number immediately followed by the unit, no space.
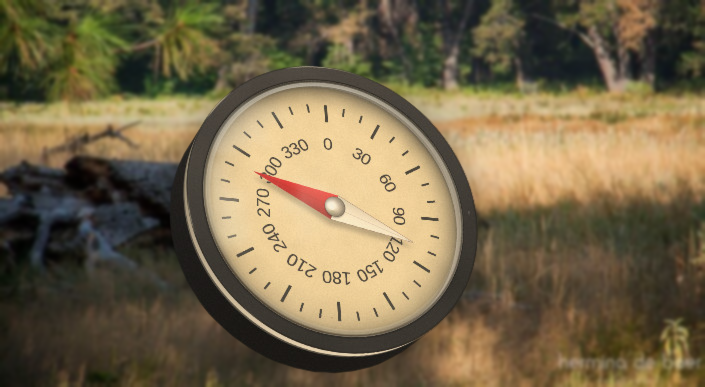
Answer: 290°
